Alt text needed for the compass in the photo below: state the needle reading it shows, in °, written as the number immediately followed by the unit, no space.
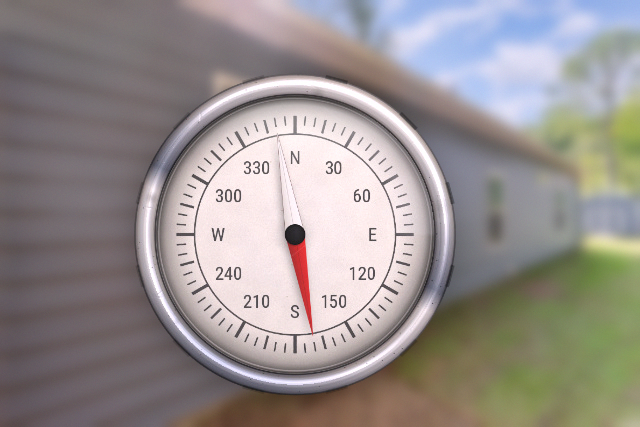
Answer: 170°
